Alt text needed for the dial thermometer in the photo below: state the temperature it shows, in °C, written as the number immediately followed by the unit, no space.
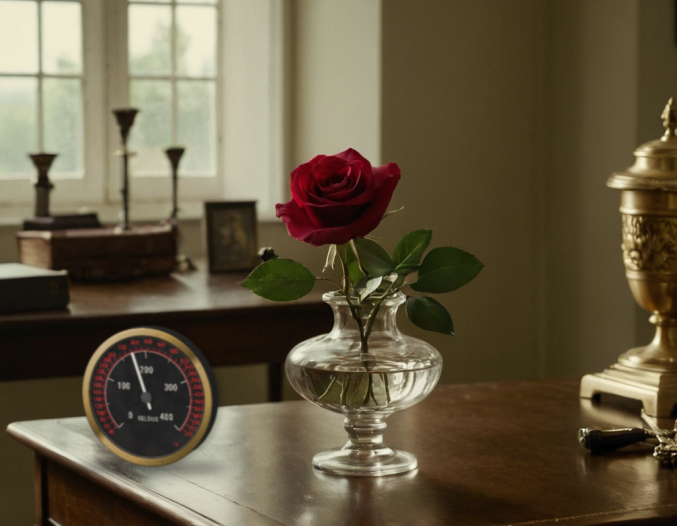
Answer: 175°C
